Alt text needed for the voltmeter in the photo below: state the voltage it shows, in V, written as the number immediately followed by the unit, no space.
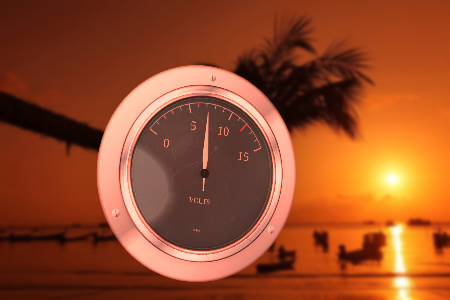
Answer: 7V
